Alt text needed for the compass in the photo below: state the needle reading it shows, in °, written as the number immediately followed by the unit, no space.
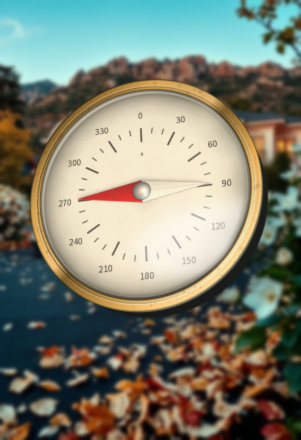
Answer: 270°
